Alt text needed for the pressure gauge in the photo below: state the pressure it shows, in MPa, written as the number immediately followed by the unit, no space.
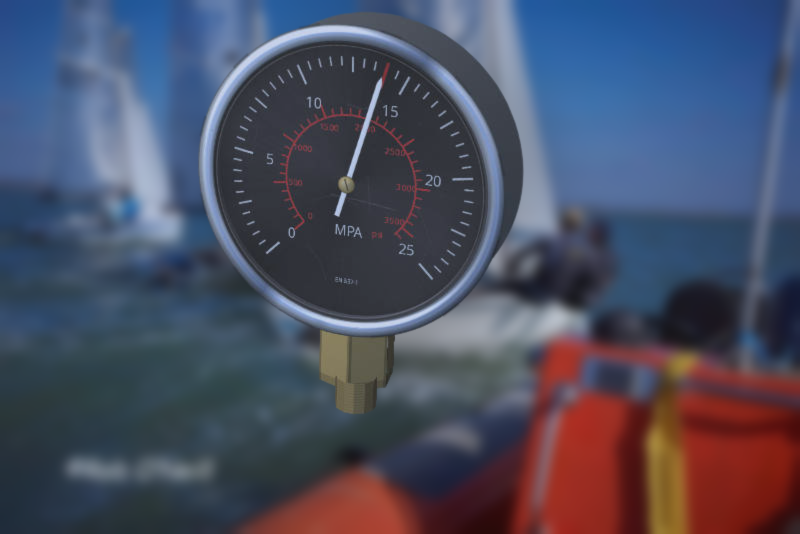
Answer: 14MPa
